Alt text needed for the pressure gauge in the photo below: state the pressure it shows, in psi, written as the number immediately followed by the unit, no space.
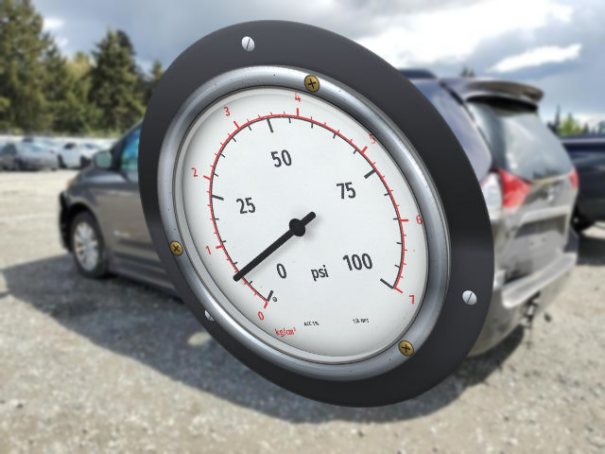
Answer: 7.5psi
